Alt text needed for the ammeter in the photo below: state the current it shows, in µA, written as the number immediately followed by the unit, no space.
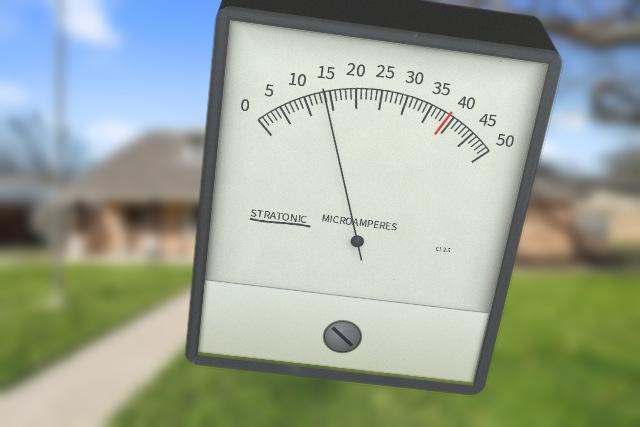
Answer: 14µA
